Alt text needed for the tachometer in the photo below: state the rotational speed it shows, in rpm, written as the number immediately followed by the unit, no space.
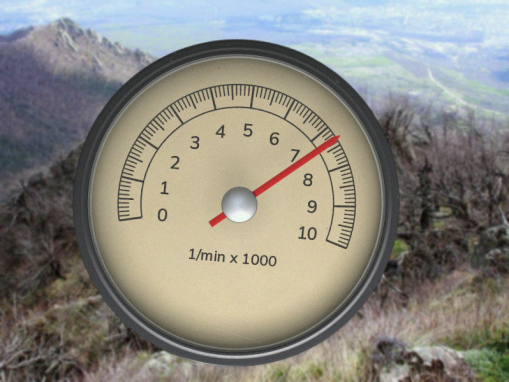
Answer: 7300rpm
